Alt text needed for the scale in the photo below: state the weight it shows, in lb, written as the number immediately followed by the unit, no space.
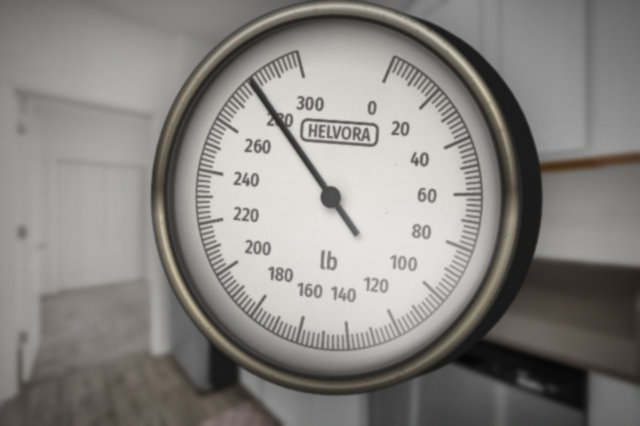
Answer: 280lb
